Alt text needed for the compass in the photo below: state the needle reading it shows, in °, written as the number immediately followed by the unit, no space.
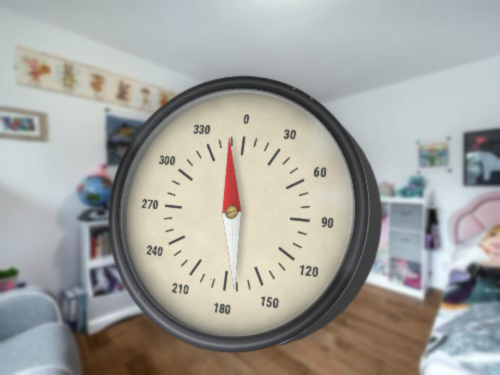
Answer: 350°
